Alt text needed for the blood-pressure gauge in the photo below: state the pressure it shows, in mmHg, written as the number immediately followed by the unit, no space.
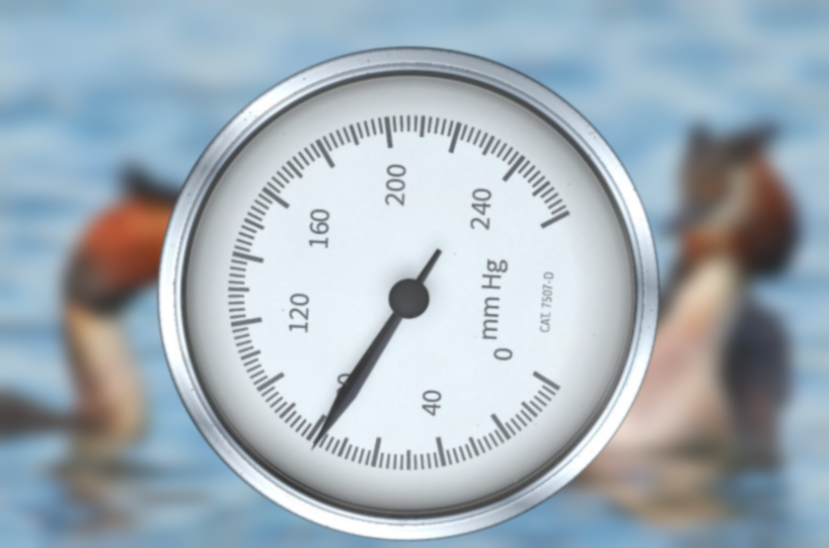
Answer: 78mmHg
